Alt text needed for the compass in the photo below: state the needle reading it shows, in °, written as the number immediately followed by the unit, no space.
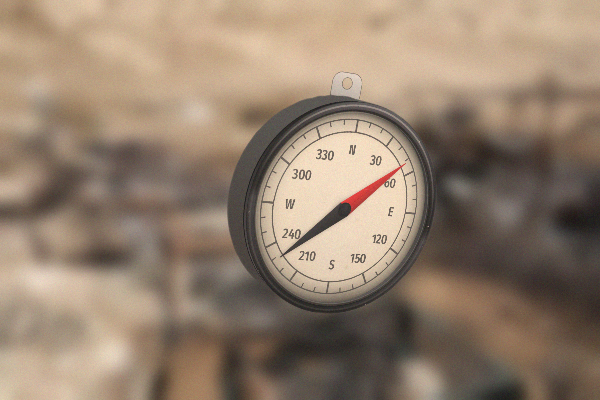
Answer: 50°
